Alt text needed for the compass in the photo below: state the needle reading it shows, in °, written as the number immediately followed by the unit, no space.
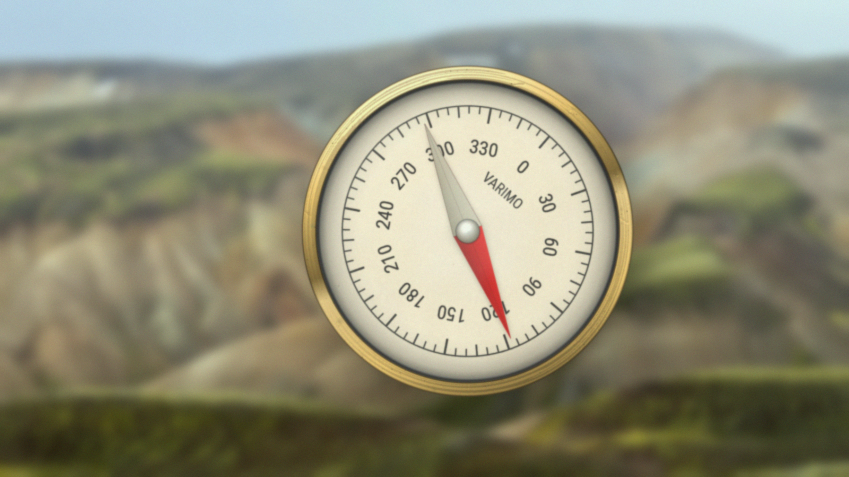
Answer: 117.5°
